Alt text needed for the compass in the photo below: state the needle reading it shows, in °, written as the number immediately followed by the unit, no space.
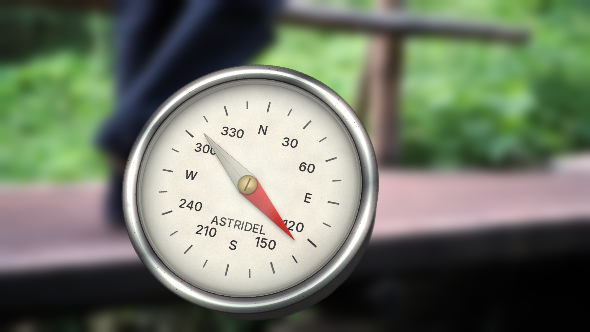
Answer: 127.5°
